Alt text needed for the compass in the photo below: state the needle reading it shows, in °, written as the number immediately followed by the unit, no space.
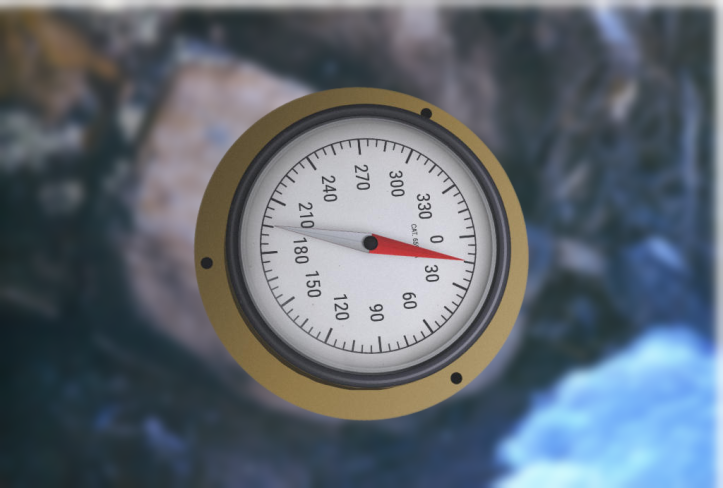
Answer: 15°
